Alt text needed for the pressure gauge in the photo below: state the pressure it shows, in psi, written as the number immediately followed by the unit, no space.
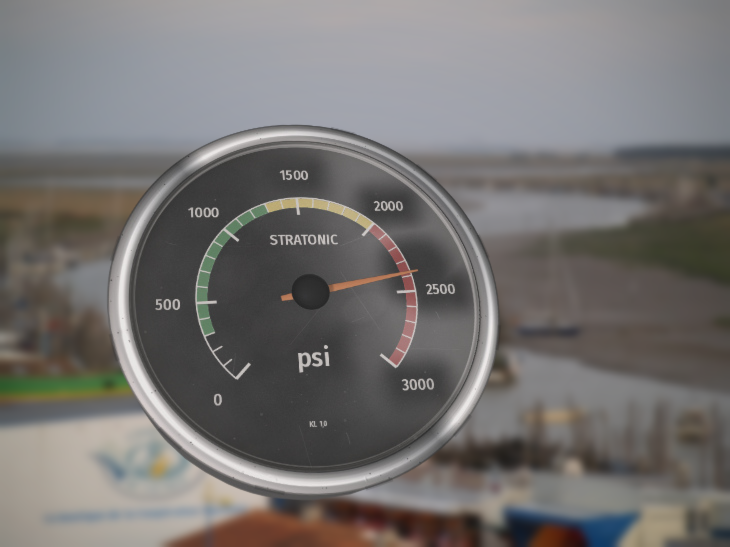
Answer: 2400psi
